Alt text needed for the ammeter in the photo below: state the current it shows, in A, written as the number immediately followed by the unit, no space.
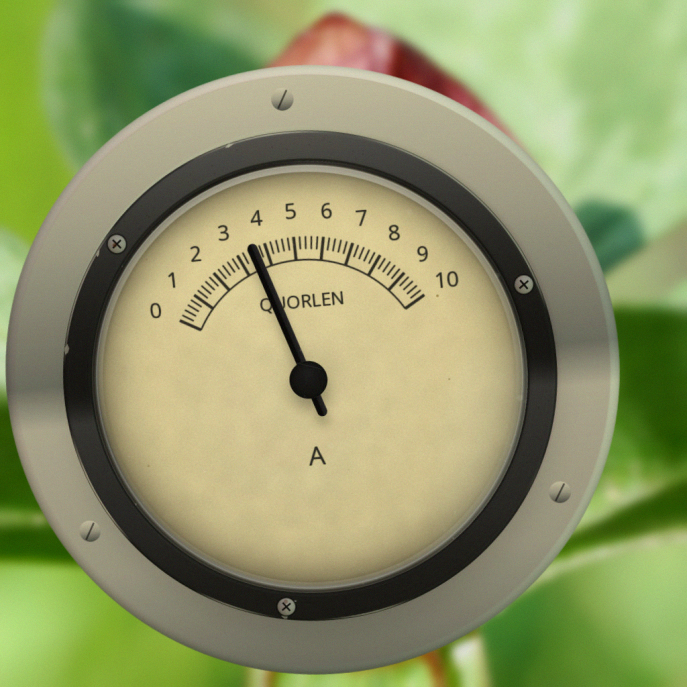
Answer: 3.6A
